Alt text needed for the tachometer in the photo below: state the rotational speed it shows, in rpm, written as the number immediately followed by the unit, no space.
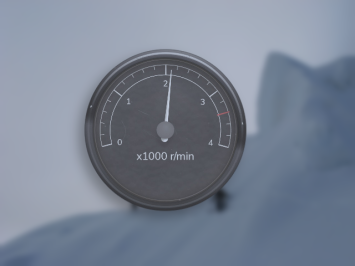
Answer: 2100rpm
